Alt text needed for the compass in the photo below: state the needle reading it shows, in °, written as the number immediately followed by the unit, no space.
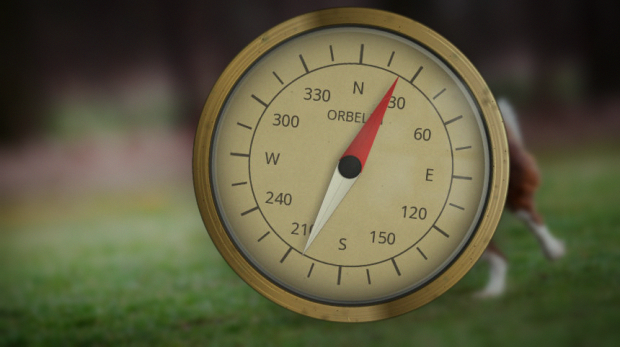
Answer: 22.5°
